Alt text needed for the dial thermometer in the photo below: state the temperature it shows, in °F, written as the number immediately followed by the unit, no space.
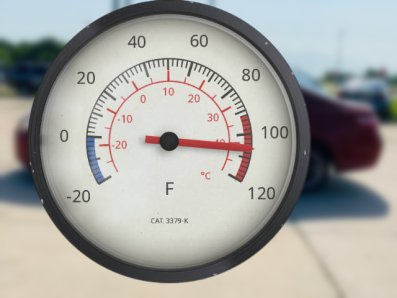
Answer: 106°F
